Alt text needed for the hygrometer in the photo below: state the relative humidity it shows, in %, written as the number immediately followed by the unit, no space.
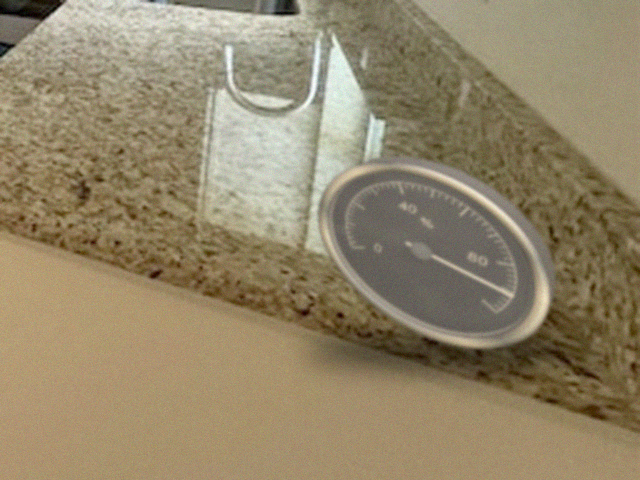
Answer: 90%
